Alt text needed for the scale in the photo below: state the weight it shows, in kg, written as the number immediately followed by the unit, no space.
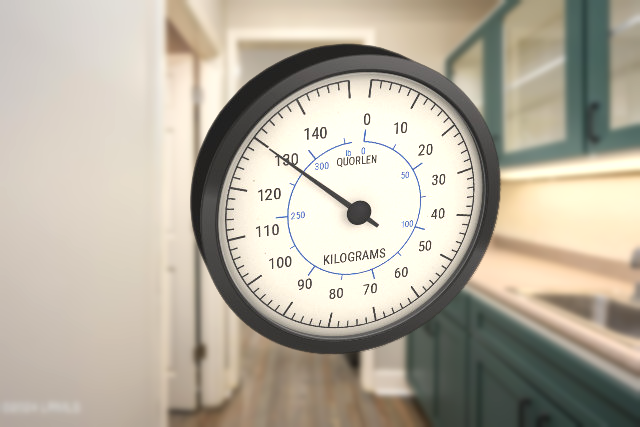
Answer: 130kg
